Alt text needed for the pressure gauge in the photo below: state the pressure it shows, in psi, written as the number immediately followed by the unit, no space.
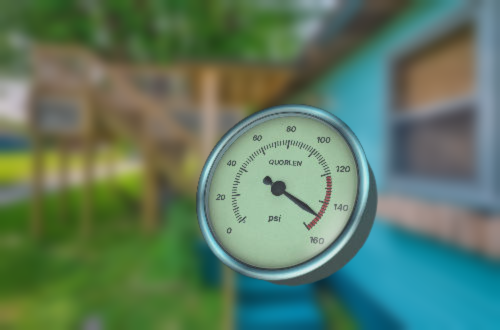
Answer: 150psi
